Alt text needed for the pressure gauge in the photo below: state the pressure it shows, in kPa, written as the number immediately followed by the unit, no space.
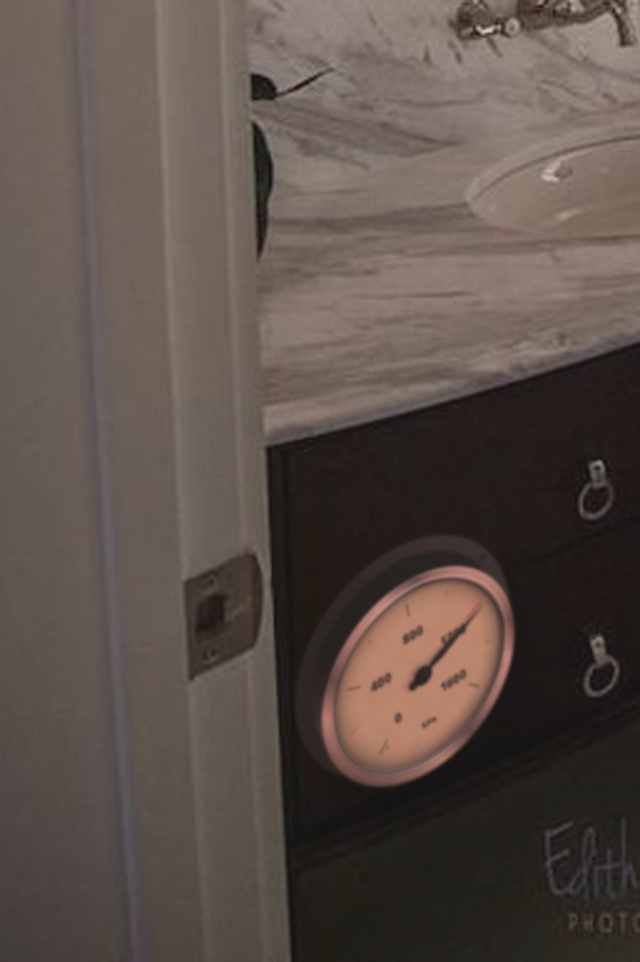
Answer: 1200kPa
